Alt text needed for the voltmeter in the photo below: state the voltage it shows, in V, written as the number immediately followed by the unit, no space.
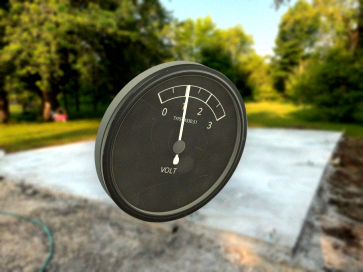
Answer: 1V
